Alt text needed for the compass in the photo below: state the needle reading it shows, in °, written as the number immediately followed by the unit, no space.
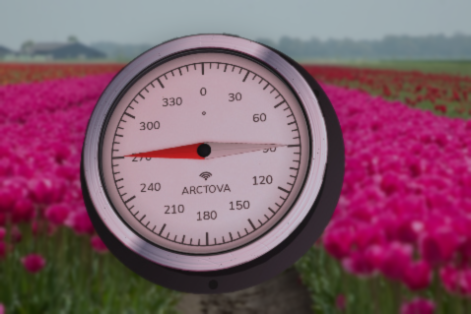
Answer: 270°
